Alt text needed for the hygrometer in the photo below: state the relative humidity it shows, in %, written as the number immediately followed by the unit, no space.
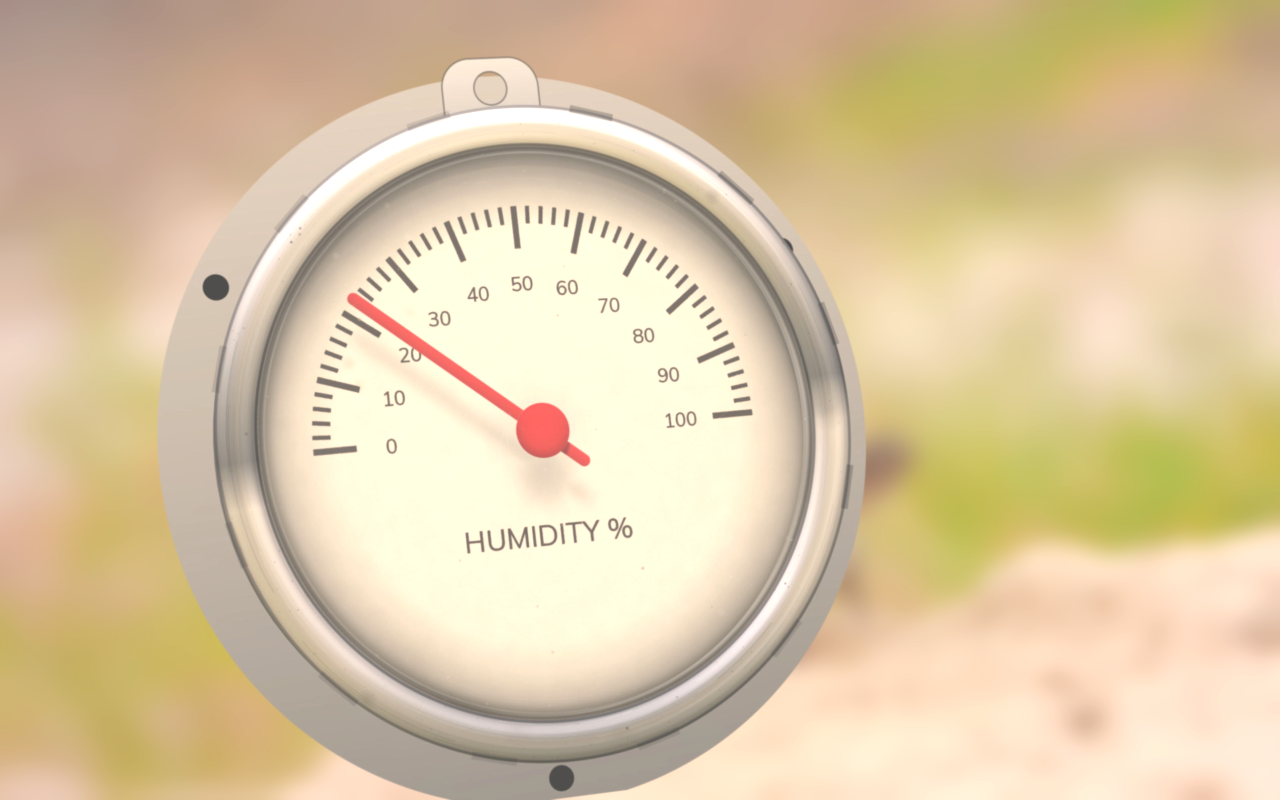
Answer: 22%
